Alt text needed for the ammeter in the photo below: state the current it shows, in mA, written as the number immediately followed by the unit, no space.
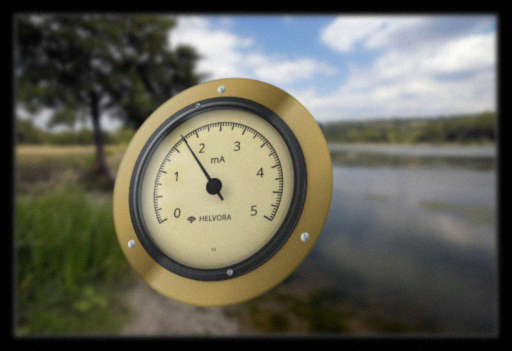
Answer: 1.75mA
